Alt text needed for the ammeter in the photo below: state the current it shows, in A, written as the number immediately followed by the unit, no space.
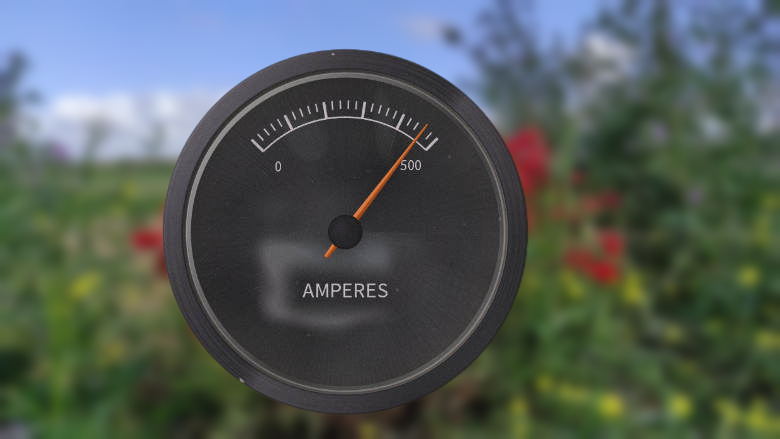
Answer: 460A
